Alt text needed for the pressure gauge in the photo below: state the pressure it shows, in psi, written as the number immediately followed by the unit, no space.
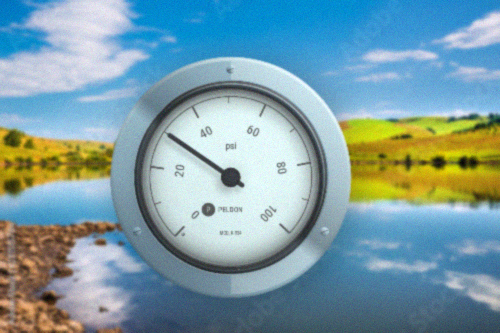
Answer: 30psi
